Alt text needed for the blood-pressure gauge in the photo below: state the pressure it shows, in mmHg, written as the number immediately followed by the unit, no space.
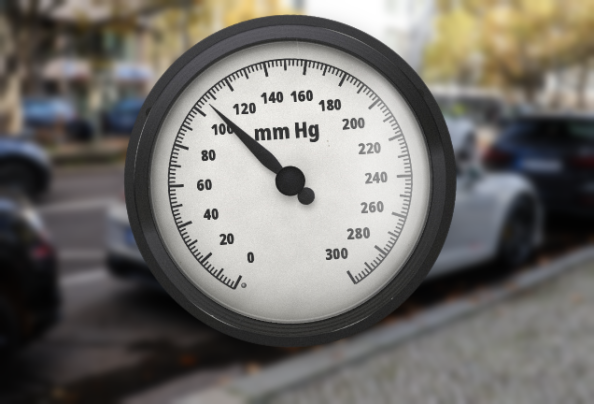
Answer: 106mmHg
